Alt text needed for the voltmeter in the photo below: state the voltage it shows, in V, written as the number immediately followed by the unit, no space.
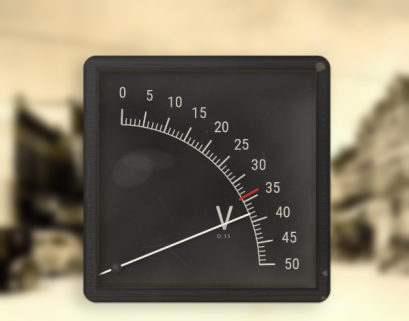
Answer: 38V
